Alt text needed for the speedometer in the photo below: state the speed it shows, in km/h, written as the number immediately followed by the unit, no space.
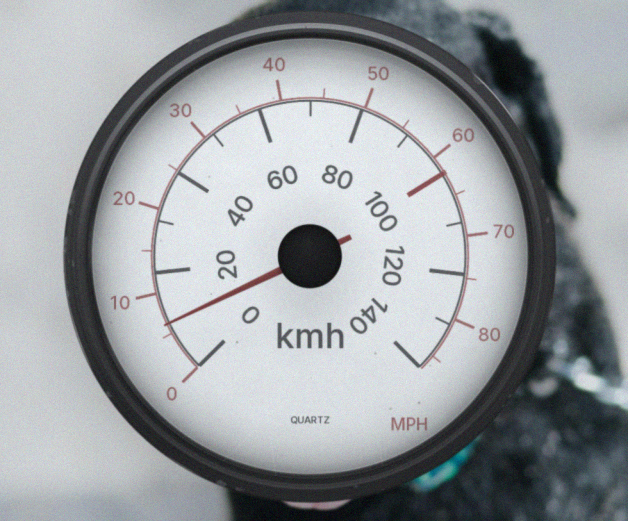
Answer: 10km/h
